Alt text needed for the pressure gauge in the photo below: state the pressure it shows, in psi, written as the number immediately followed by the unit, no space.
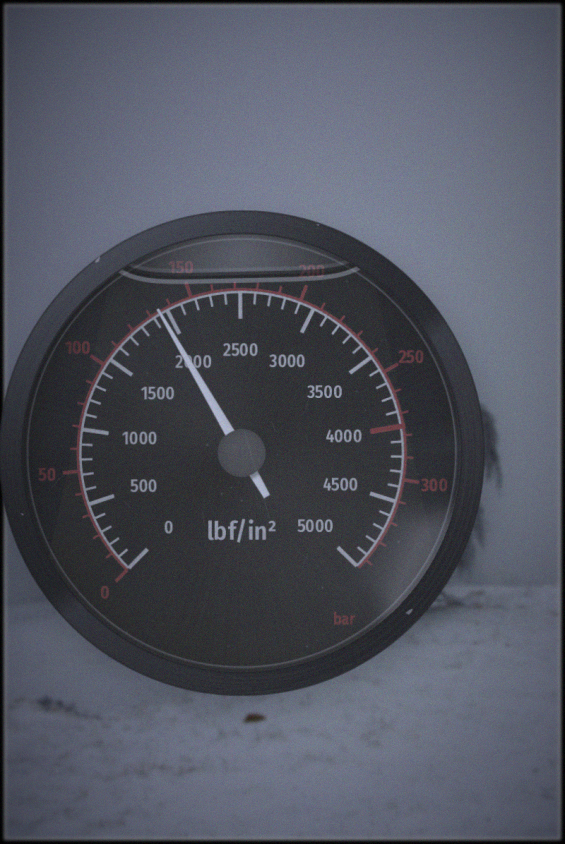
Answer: 1950psi
